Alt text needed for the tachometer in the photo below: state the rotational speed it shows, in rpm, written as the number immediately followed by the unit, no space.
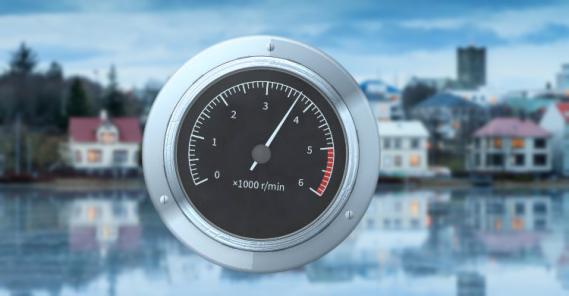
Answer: 3700rpm
